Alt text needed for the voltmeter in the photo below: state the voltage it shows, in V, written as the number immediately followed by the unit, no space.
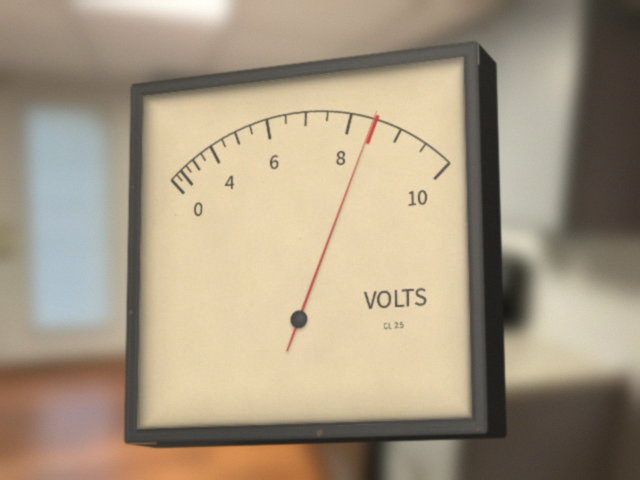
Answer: 8.5V
